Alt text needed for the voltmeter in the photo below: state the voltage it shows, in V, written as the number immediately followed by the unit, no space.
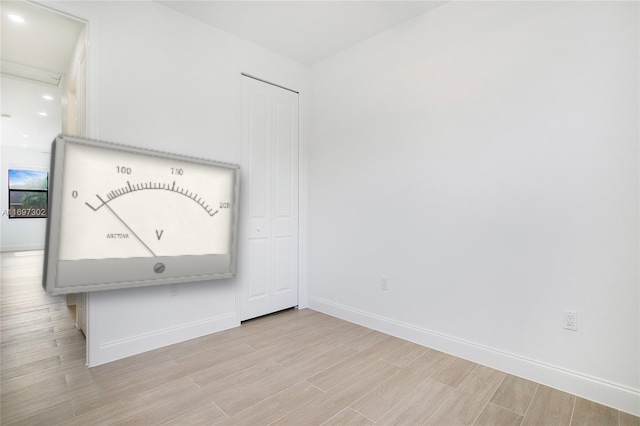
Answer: 50V
